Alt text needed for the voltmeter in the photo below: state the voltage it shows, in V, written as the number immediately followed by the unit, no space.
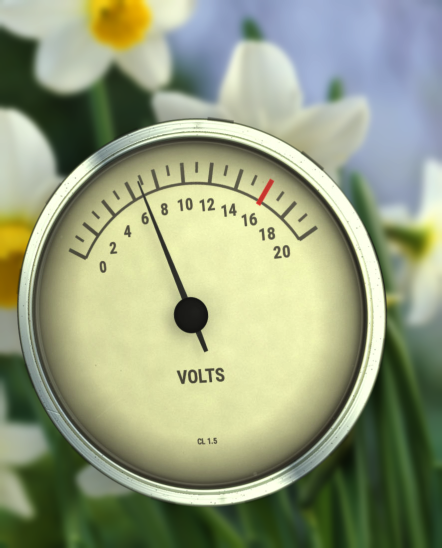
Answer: 7V
